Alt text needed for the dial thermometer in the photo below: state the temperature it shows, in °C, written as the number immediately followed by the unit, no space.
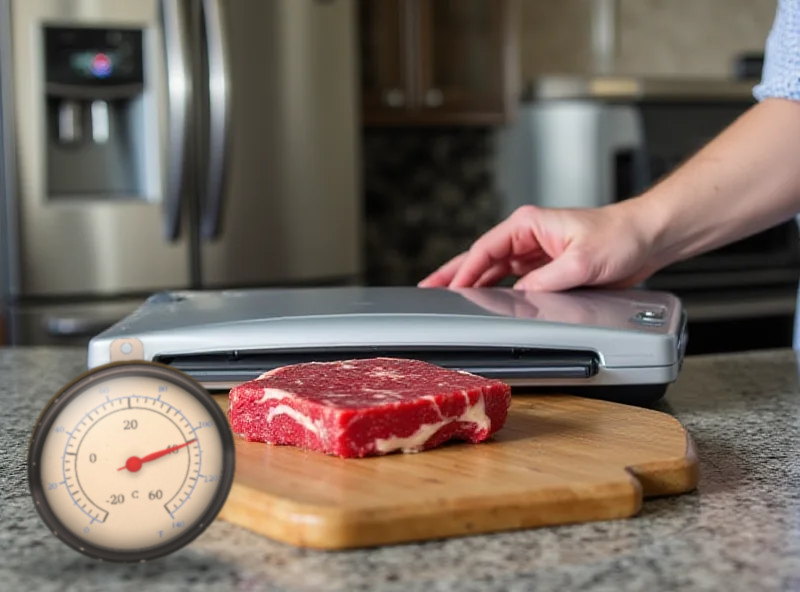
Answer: 40°C
